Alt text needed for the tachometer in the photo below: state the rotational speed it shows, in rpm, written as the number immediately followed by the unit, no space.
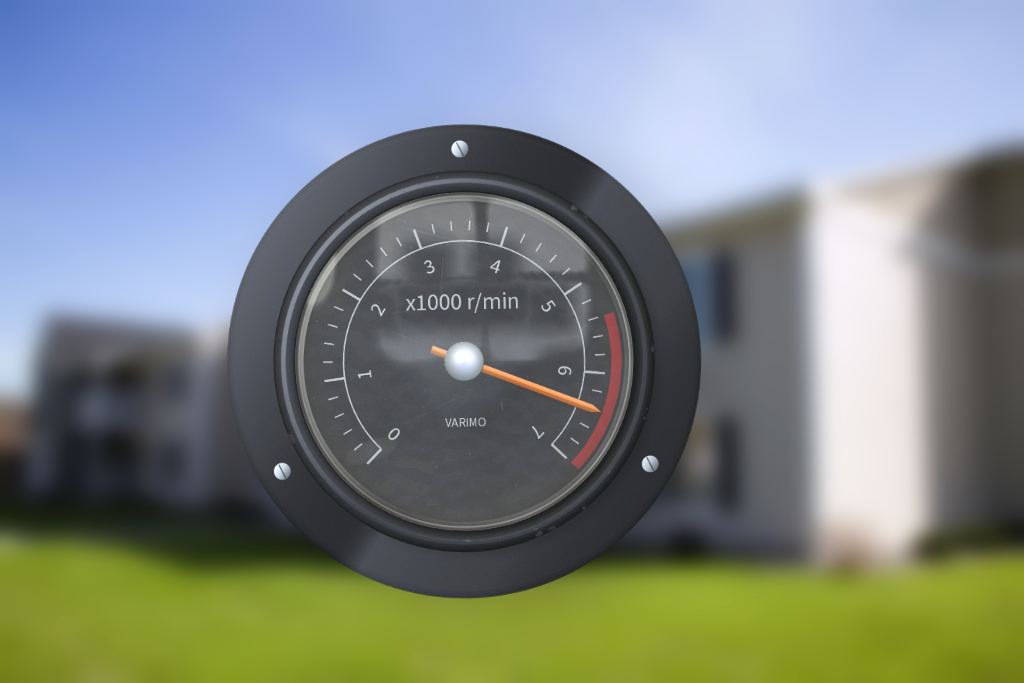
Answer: 6400rpm
